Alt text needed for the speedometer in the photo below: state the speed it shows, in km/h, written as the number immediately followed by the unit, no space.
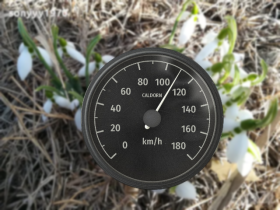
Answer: 110km/h
